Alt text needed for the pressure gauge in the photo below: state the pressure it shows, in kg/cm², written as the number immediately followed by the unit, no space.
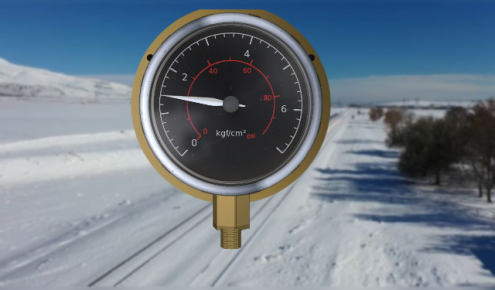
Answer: 1.4kg/cm²
